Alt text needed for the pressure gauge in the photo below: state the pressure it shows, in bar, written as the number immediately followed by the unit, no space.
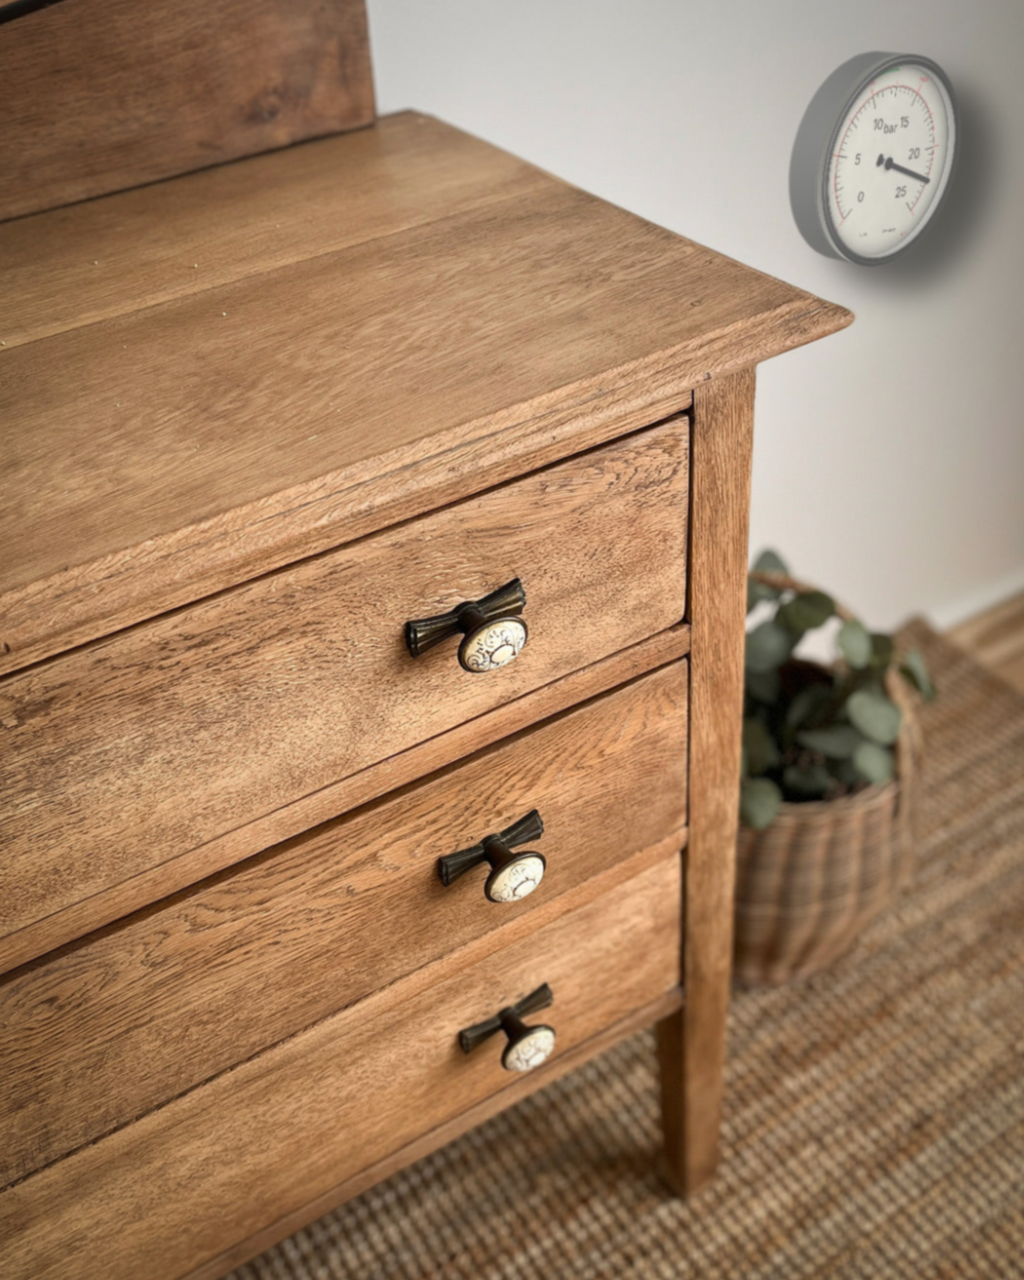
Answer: 22.5bar
